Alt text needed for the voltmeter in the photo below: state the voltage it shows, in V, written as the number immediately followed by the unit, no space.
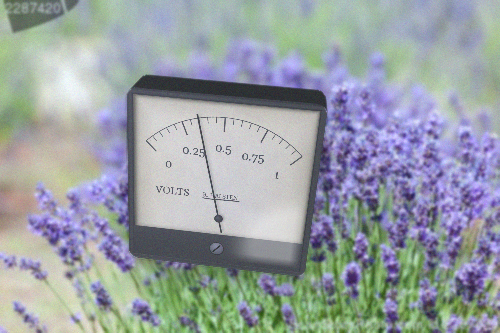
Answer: 0.35V
